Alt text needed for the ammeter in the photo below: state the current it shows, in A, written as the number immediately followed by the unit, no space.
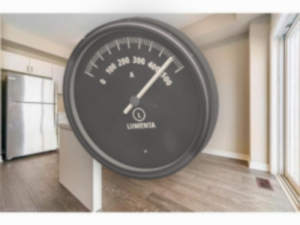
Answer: 450A
